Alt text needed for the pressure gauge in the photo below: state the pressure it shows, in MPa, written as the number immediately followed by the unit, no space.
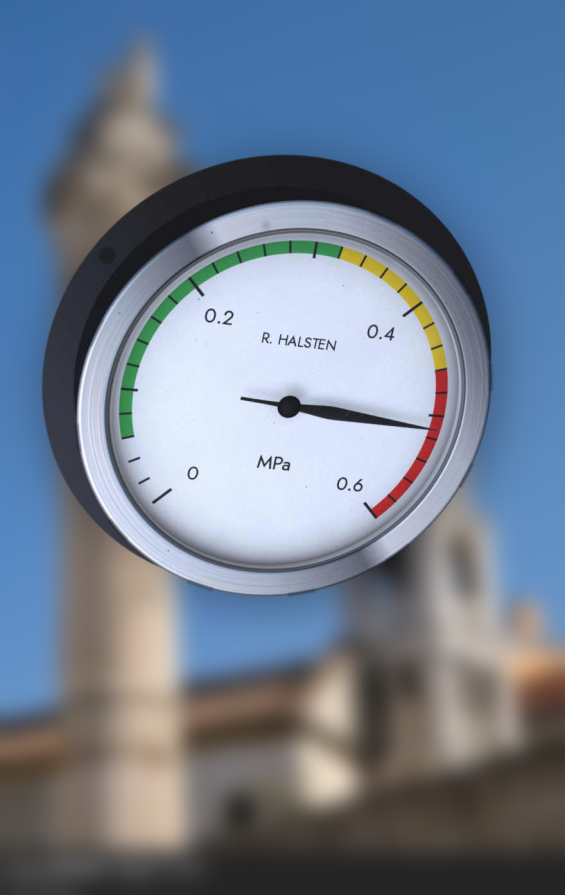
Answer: 0.51MPa
